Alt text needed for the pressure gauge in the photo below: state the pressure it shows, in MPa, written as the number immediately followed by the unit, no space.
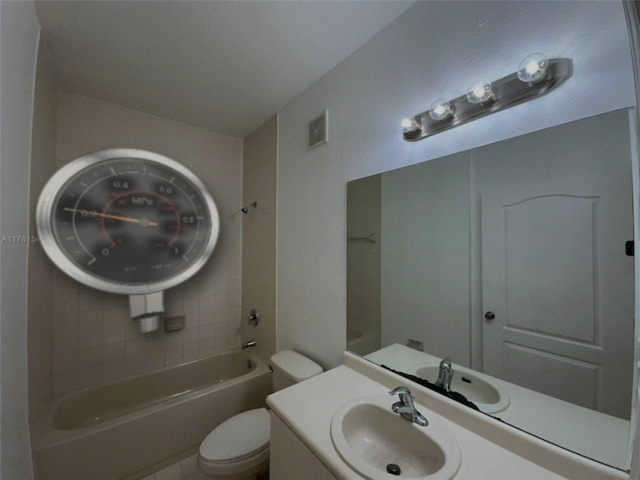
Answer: 0.2MPa
